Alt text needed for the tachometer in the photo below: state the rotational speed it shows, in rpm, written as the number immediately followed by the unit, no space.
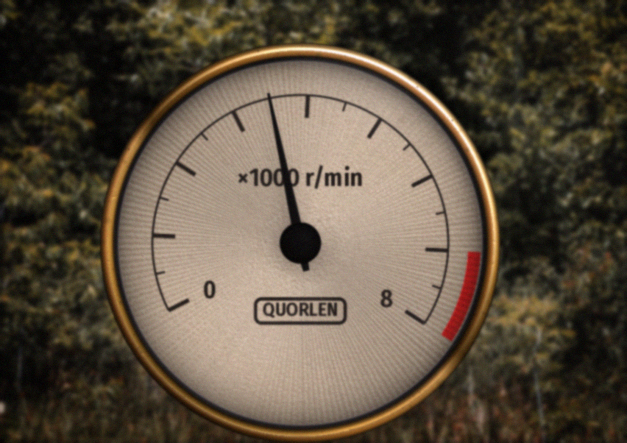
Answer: 3500rpm
